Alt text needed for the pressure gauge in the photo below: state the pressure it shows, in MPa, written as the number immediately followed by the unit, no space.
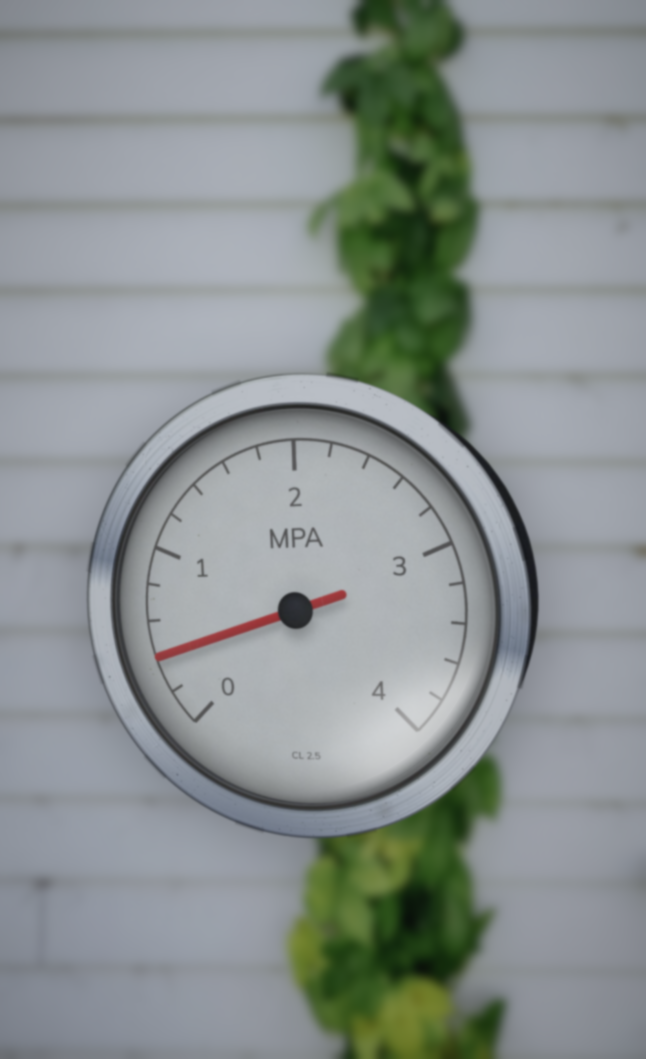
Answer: 0.4MPa
